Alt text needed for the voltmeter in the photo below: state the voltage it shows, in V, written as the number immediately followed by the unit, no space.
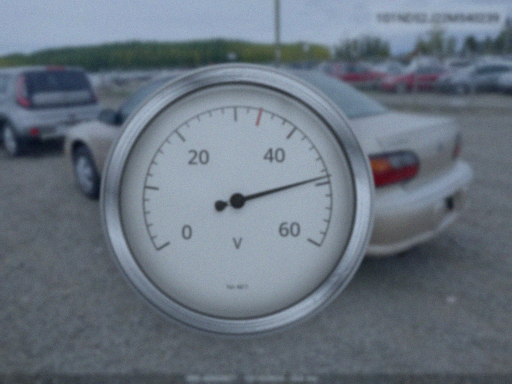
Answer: 49V
